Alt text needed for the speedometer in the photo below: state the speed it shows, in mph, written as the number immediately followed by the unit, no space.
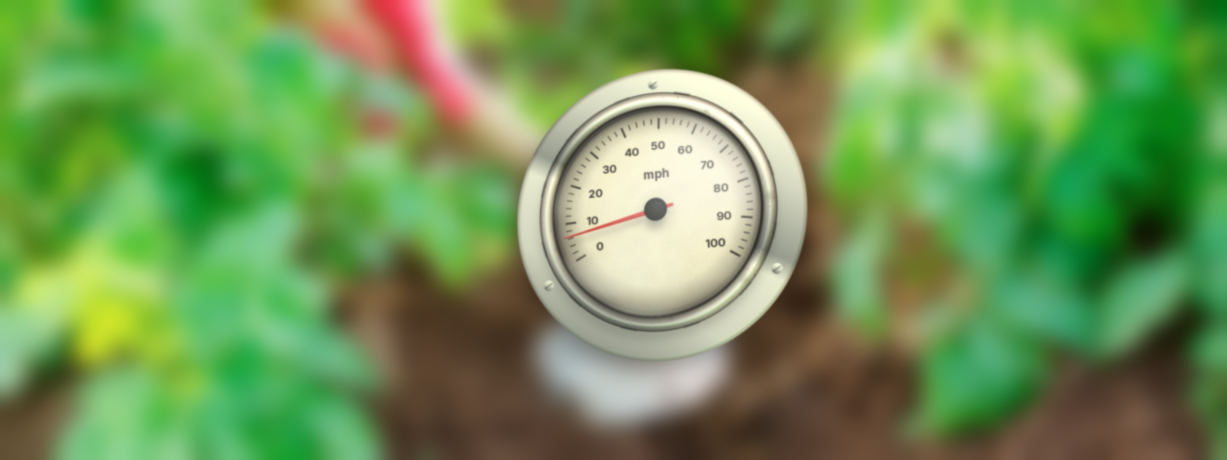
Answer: 6mph
